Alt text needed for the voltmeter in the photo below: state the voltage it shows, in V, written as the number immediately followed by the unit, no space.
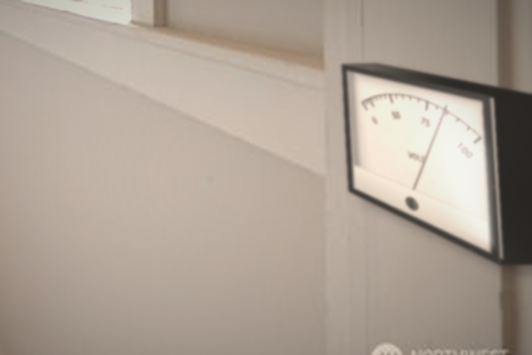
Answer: 85V
